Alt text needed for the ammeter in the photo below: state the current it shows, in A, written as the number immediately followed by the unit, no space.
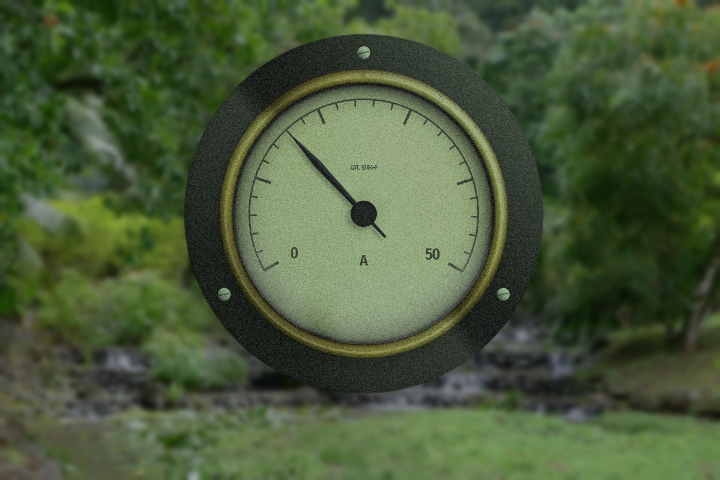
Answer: 16A
